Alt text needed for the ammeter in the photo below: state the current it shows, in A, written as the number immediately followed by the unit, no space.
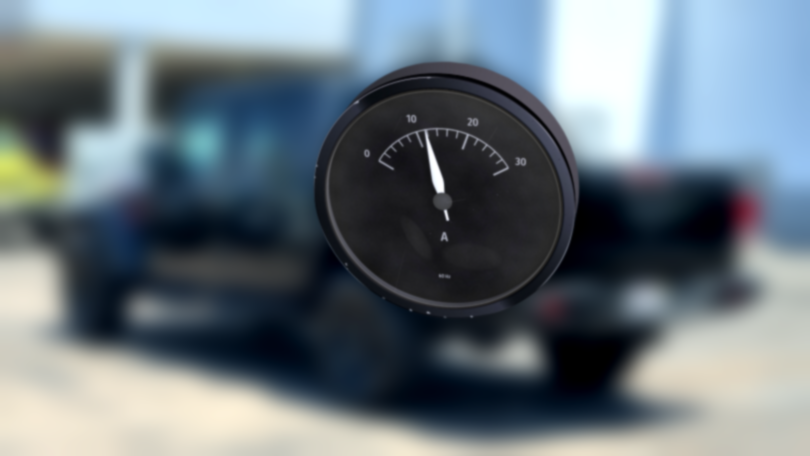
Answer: 12A
